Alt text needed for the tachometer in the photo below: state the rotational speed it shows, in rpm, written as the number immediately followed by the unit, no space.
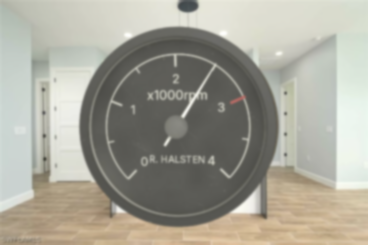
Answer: 2500rpm
